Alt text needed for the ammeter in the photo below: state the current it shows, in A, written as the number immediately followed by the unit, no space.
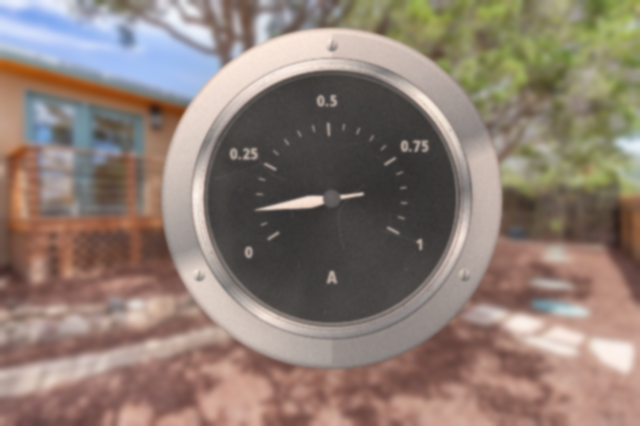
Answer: 0.1A
